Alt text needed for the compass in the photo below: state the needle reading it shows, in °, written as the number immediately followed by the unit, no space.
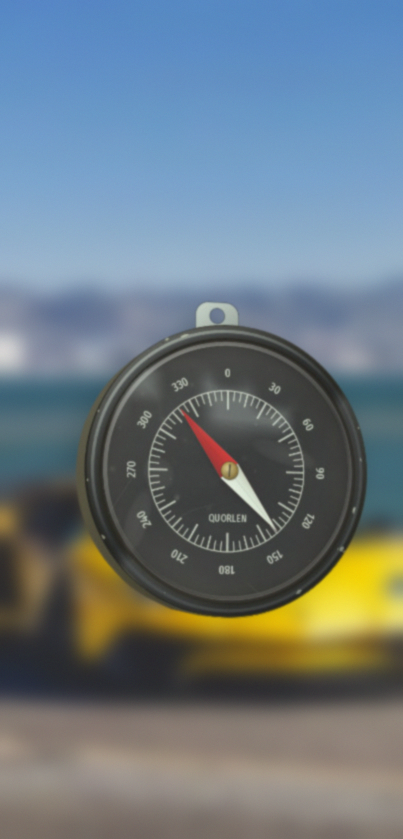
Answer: 320°
